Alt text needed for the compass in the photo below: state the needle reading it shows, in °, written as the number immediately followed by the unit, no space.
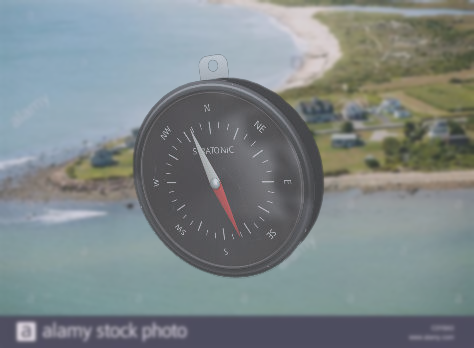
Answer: 160°
